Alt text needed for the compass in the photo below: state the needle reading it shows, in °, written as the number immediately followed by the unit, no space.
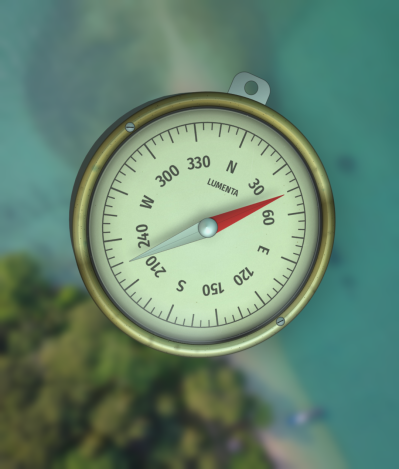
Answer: 45°
